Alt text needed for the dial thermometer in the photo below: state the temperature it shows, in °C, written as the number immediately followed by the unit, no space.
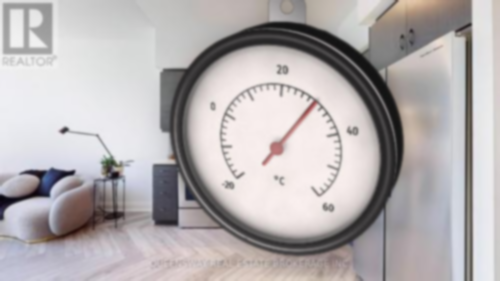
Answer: 30°C
